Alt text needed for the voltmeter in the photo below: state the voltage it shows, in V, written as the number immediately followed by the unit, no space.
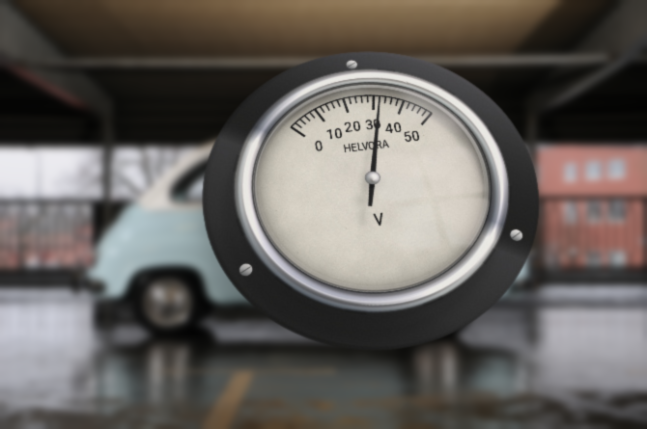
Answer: 32V
